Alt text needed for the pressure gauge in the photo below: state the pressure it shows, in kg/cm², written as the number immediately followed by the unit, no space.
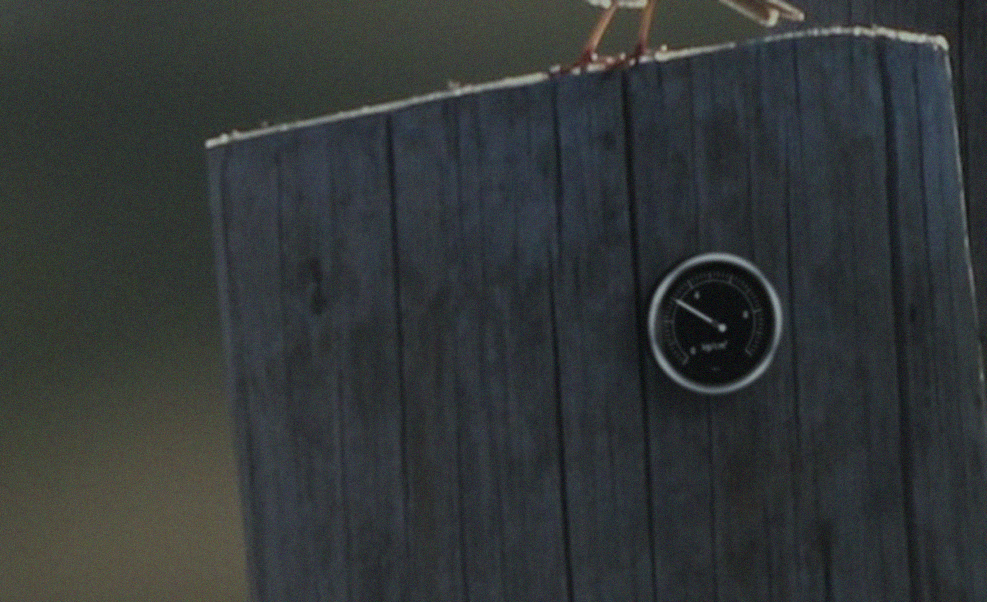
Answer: 3kg/cm²
